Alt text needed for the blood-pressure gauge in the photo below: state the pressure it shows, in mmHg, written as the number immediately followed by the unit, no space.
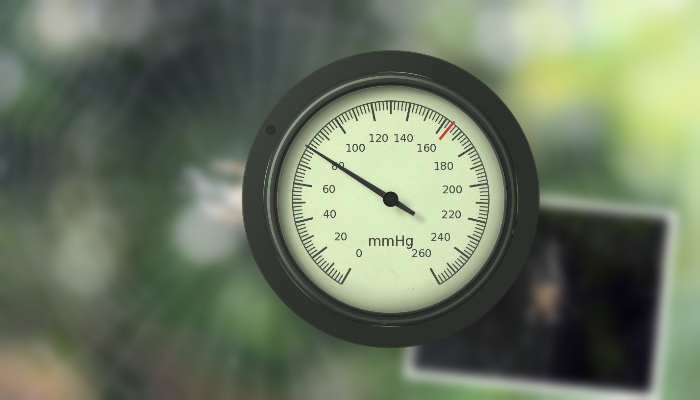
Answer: 80mmHg
